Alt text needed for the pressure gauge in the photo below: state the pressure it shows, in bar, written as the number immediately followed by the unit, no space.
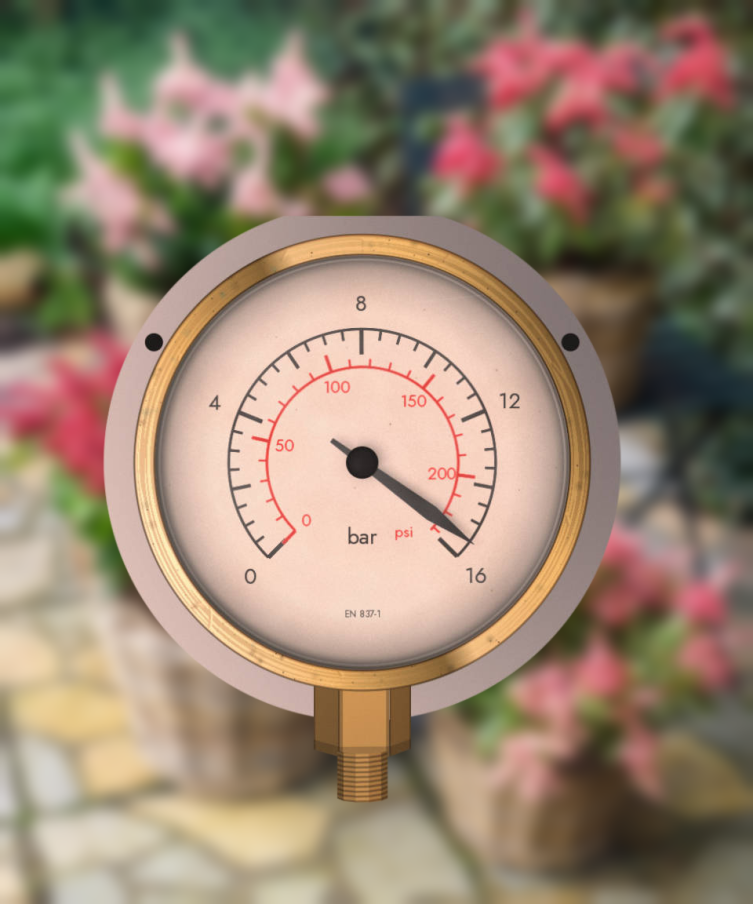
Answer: 15.5bar
